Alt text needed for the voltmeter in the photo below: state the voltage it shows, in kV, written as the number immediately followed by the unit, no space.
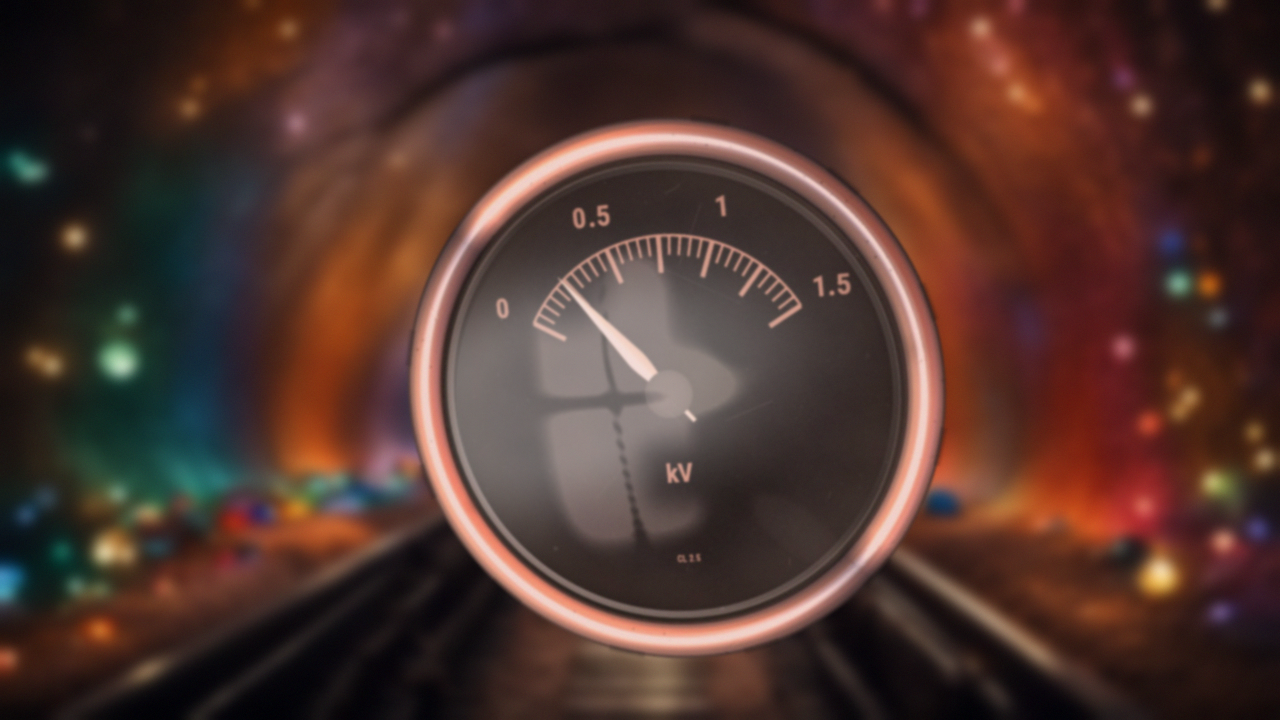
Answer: 0.25kV
